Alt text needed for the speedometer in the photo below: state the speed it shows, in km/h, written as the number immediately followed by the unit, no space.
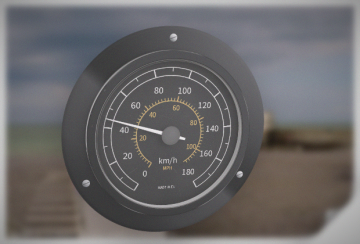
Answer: 45km/h
